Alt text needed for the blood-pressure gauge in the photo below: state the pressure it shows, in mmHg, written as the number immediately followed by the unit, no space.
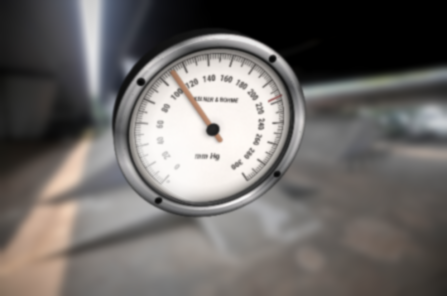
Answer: 110mmHg
